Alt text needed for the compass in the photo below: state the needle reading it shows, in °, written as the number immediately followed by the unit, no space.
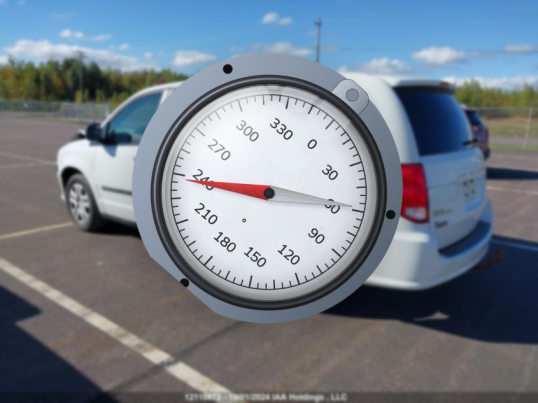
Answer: 237.5°
